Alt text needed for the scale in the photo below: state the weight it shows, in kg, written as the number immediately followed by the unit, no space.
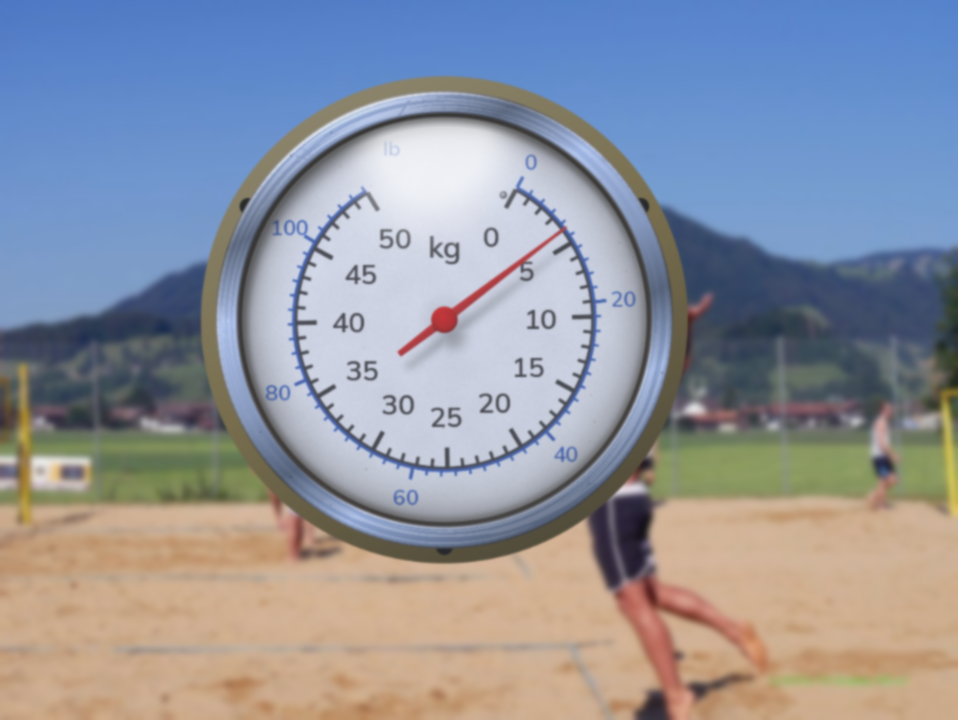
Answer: 4kg
